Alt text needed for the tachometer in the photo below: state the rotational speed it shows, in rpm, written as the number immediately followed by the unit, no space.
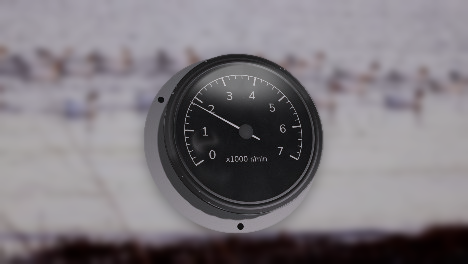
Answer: 1800rpm
